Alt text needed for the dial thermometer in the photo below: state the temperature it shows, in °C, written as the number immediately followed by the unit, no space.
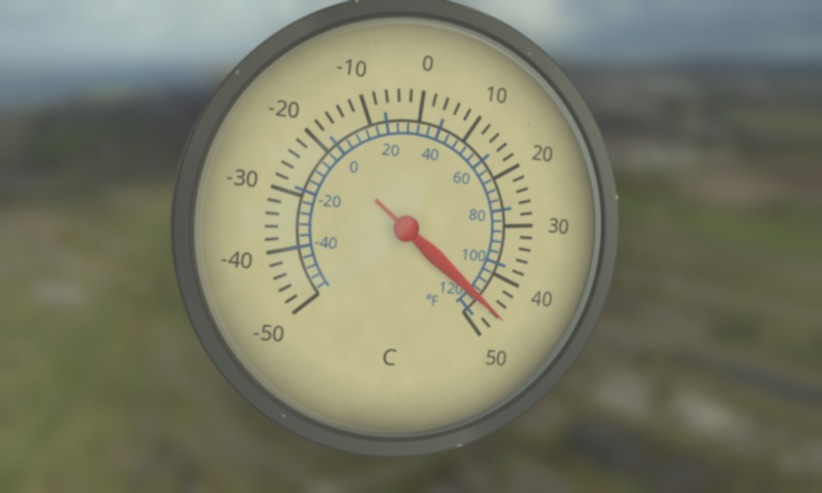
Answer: 46°C
